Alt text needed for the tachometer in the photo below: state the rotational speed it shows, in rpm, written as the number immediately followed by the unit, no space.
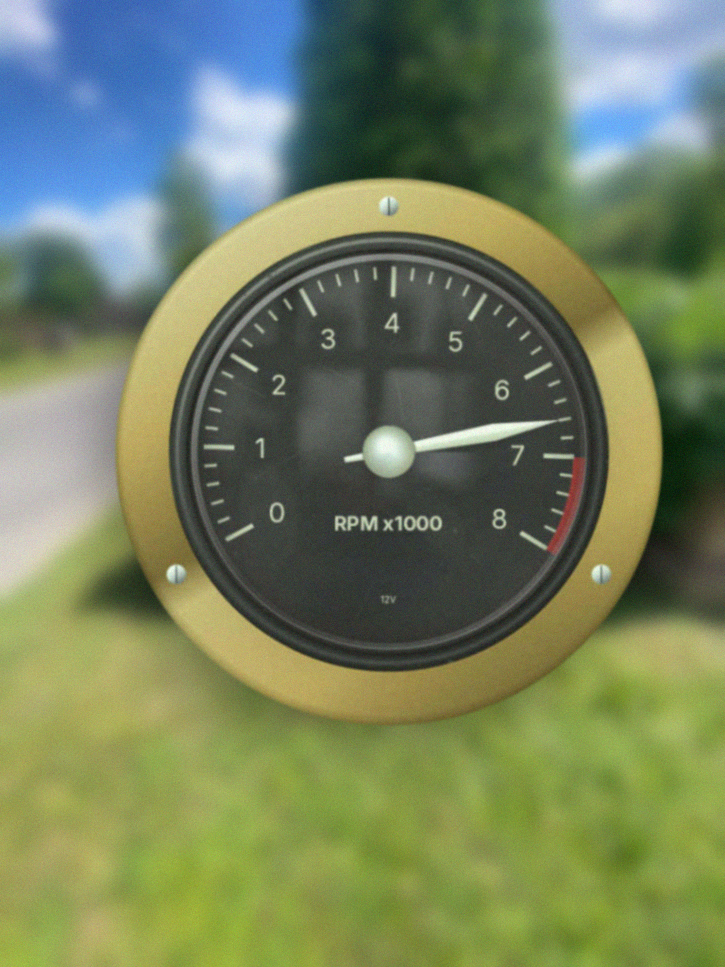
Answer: 6600rpm
